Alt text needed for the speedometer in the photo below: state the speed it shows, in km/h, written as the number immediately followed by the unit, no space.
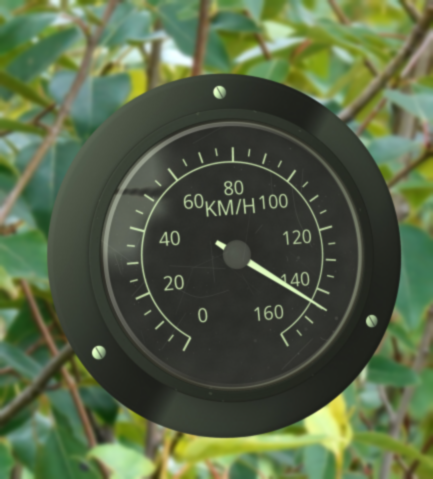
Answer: 145km/h
